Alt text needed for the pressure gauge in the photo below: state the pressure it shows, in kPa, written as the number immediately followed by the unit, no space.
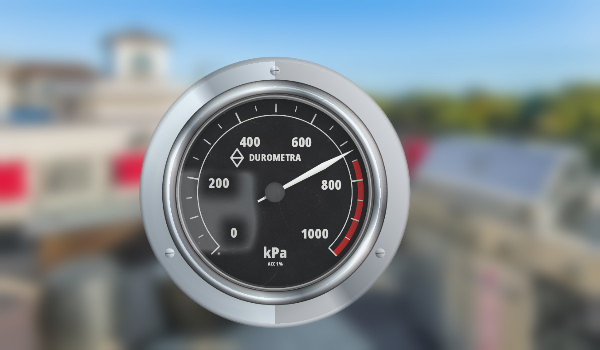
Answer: 725kPa
